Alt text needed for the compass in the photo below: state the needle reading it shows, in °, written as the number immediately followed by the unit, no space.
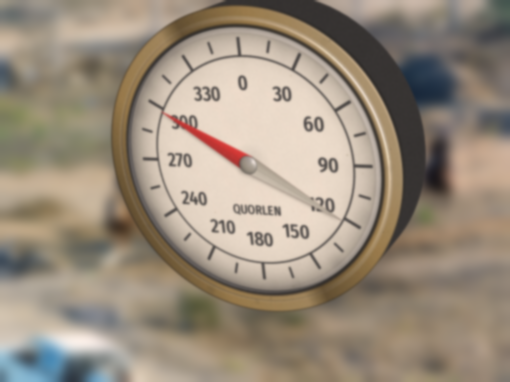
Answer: 300°
